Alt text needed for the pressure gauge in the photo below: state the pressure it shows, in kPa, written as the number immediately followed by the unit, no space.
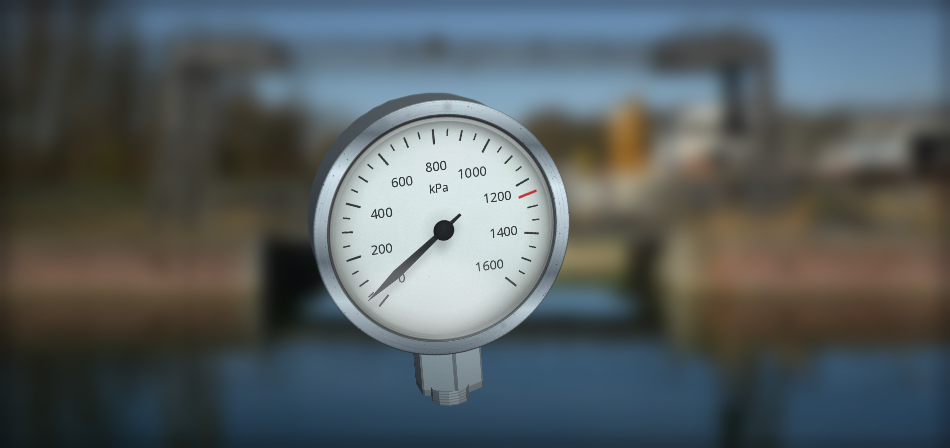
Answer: 50kPa
